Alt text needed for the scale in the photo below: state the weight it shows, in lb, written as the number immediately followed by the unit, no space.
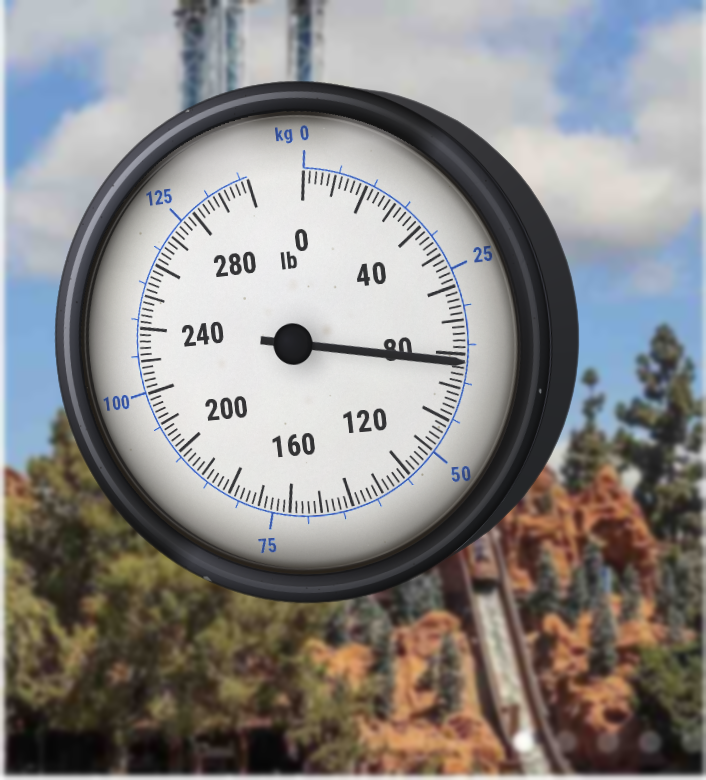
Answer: 82lb
